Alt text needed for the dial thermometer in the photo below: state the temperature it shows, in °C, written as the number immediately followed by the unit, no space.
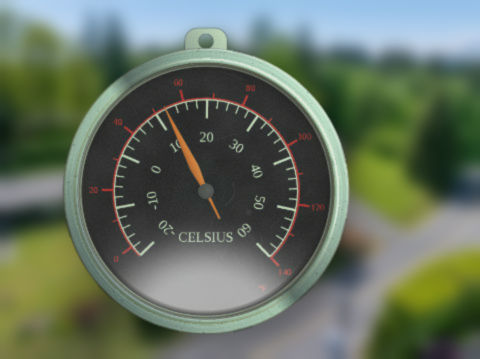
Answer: 12°C
